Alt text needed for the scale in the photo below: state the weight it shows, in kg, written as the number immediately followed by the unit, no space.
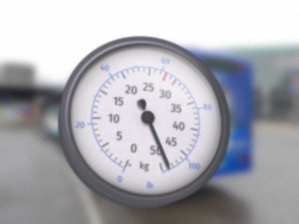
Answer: 49kg
